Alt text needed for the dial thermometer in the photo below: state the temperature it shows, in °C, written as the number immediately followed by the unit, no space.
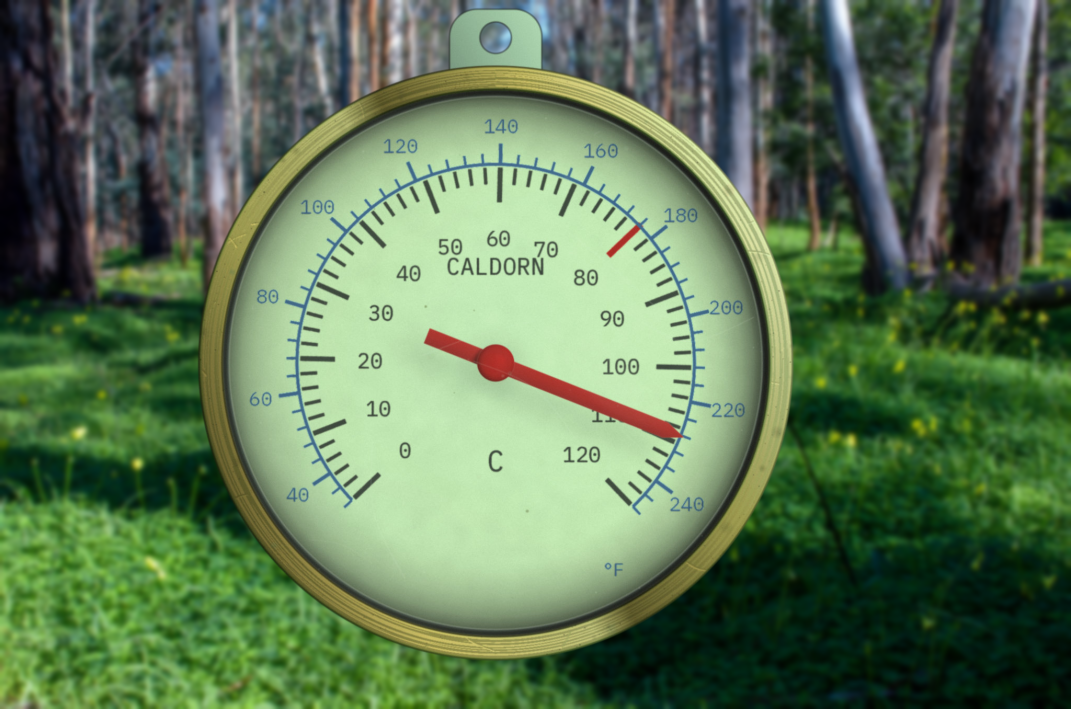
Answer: 109°C
